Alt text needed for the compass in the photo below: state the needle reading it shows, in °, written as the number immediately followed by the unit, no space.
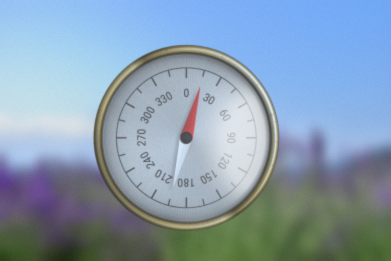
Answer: 15°
